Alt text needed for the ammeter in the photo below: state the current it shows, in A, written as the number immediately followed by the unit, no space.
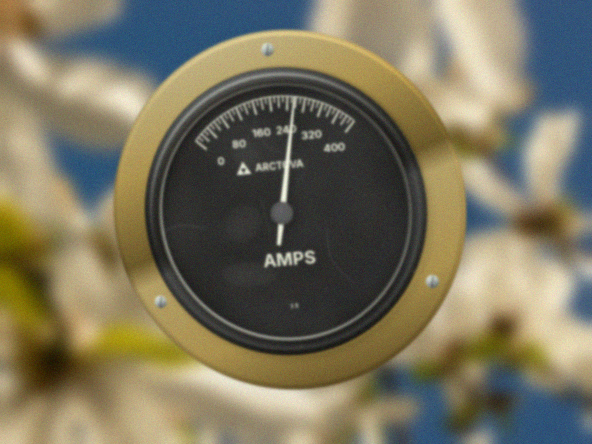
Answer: 260A
